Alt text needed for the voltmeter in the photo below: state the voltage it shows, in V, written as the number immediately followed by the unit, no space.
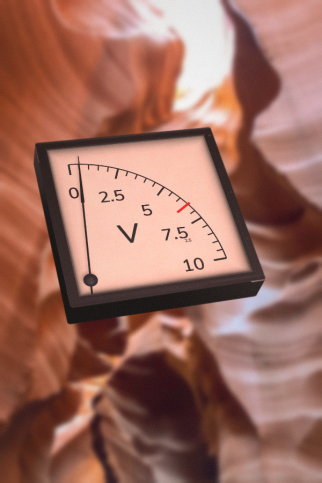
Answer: 0.5V
